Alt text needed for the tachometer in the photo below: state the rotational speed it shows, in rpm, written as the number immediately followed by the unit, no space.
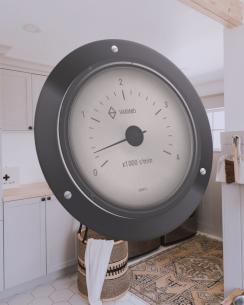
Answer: 300rpm
